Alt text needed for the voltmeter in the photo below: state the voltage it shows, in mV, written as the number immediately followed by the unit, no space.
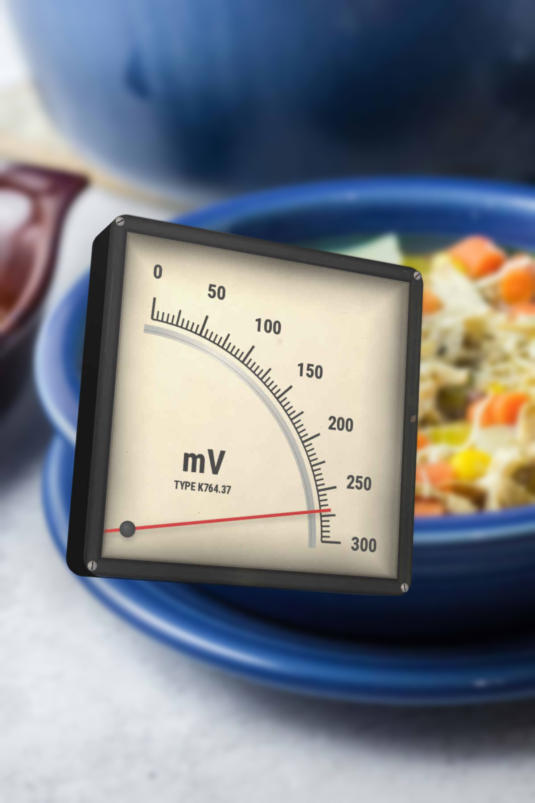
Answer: 270mV
